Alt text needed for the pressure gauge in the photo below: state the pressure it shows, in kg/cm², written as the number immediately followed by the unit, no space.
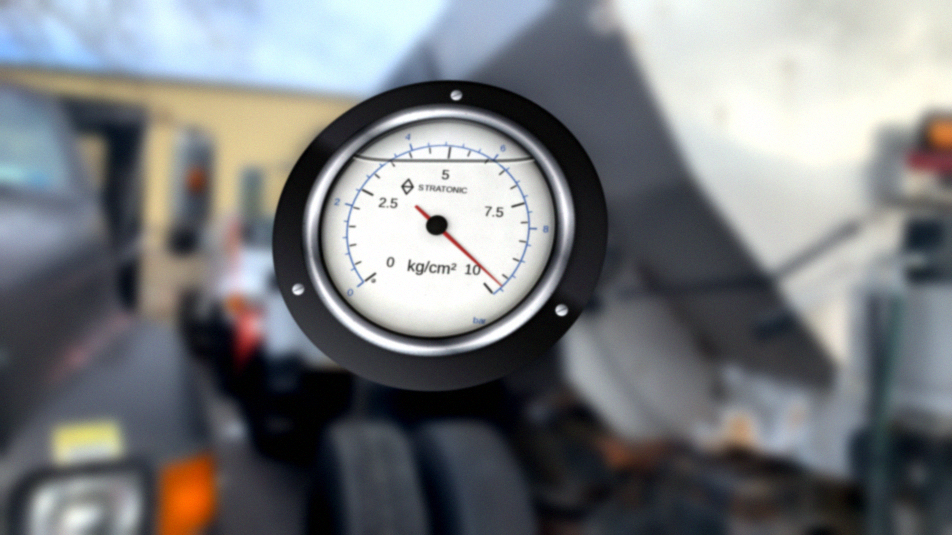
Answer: 9.75kg/cm²
